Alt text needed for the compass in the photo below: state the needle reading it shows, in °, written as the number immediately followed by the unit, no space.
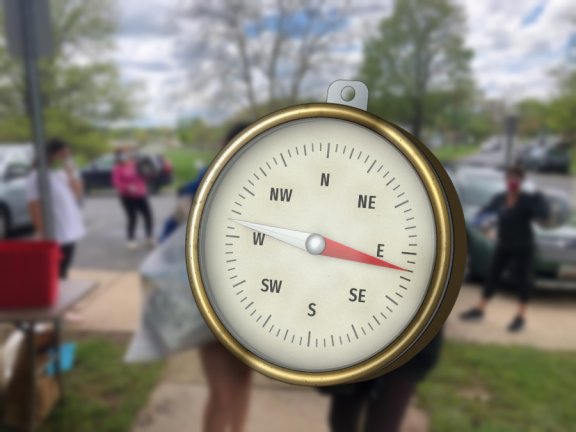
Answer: 100°
